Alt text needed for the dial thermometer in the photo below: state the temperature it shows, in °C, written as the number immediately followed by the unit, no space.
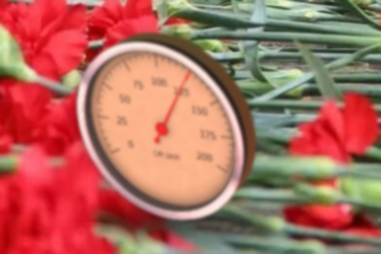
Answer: 125°C
